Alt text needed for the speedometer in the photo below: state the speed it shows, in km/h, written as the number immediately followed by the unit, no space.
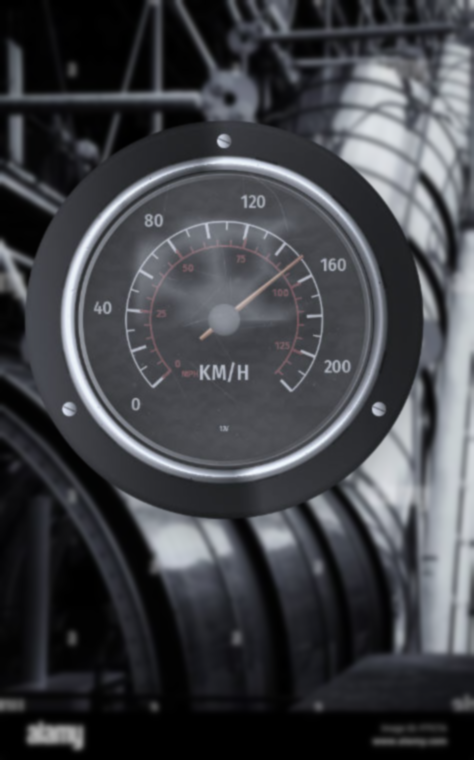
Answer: 150km/h
